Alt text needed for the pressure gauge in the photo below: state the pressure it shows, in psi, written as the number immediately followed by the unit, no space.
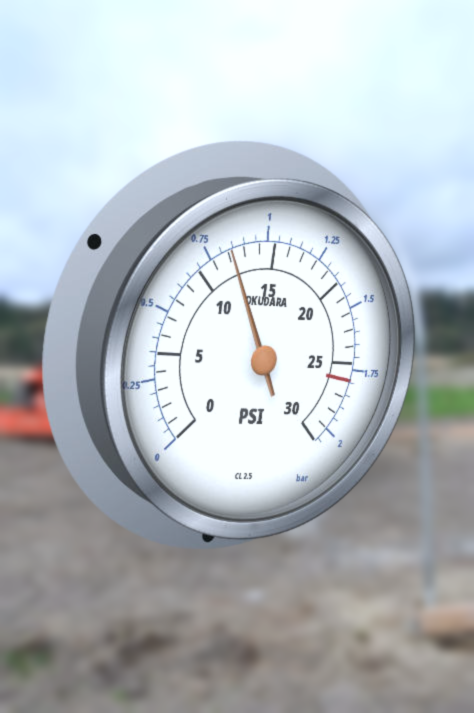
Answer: 12psi
